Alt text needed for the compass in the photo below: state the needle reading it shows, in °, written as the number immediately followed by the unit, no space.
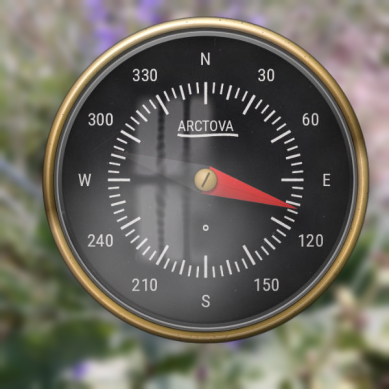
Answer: 107.5°
